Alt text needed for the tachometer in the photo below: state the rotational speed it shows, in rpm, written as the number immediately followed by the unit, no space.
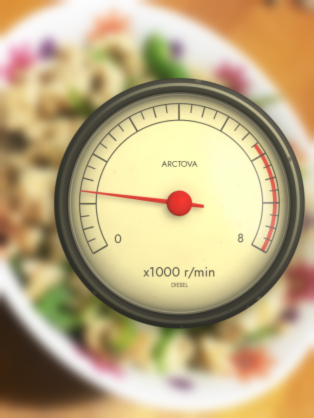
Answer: 1250rpm
